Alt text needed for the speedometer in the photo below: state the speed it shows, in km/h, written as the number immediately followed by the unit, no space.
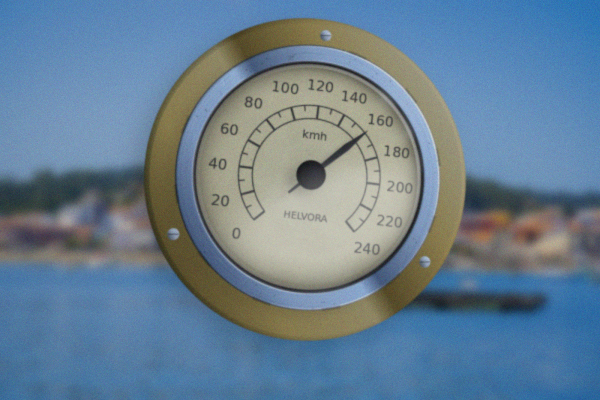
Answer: 160km/h
